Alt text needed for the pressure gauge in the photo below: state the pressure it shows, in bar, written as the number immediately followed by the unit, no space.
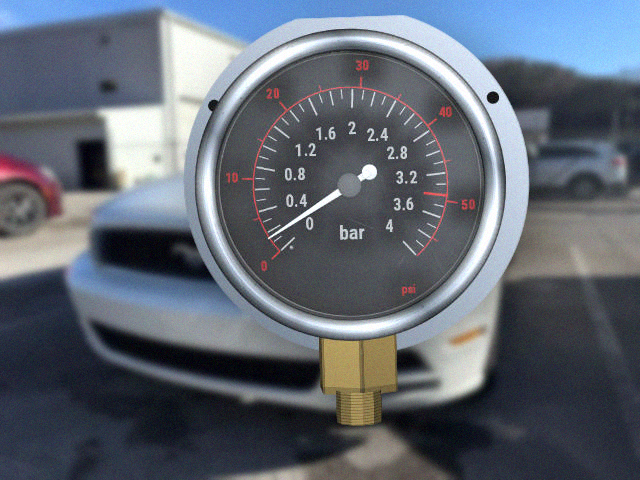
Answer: 0.15bar
